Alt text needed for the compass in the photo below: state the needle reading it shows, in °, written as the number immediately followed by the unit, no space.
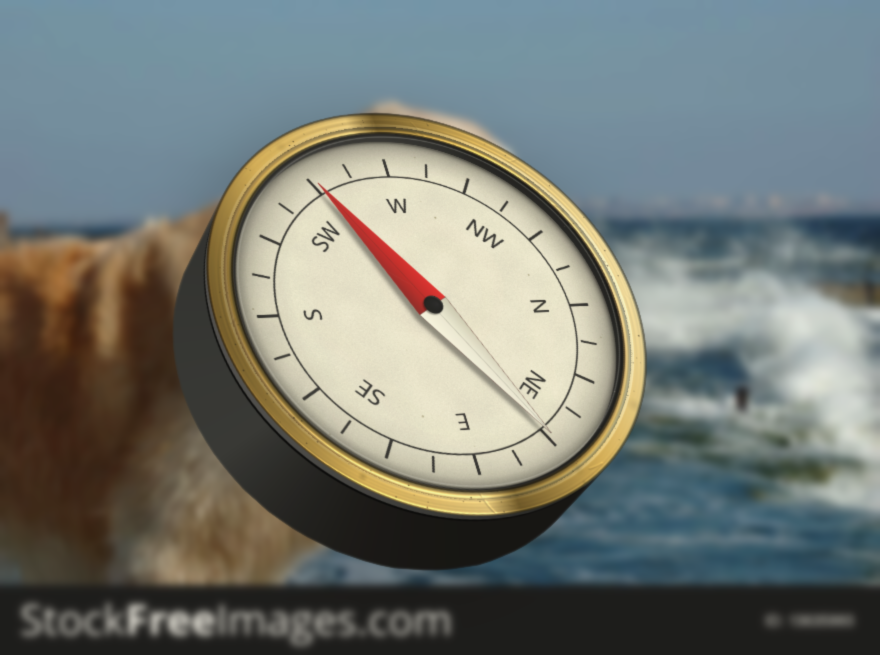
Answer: 240°
